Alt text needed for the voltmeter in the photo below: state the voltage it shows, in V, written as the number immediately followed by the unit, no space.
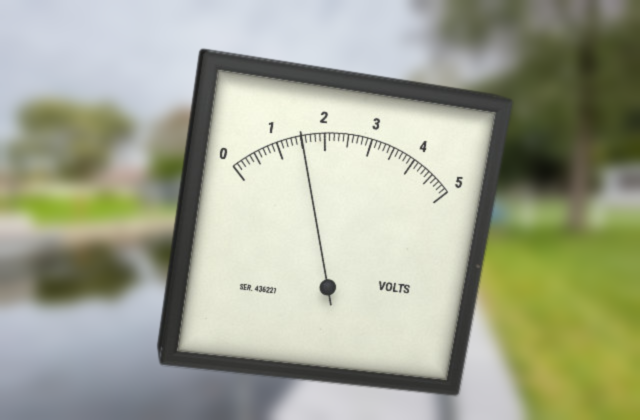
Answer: 1.5V
